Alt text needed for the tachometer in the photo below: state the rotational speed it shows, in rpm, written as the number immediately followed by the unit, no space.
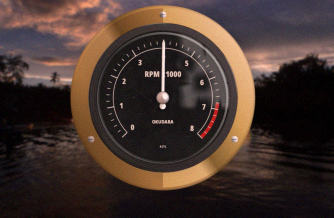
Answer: 4000rpm
